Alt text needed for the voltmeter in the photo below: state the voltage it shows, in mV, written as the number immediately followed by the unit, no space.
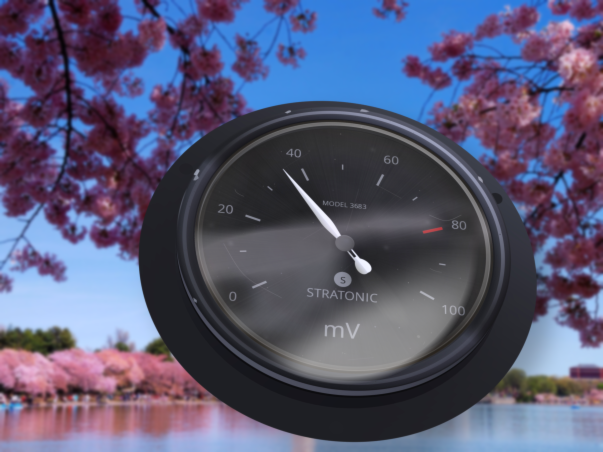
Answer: 35mV
